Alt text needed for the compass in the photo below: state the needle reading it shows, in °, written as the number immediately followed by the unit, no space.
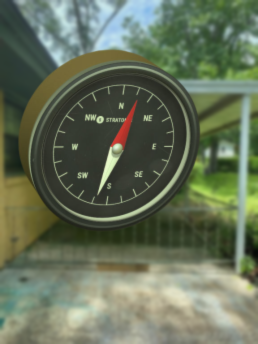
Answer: 15°
